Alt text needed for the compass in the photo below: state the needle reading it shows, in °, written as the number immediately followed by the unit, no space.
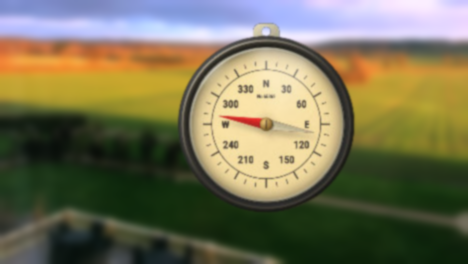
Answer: 280°
